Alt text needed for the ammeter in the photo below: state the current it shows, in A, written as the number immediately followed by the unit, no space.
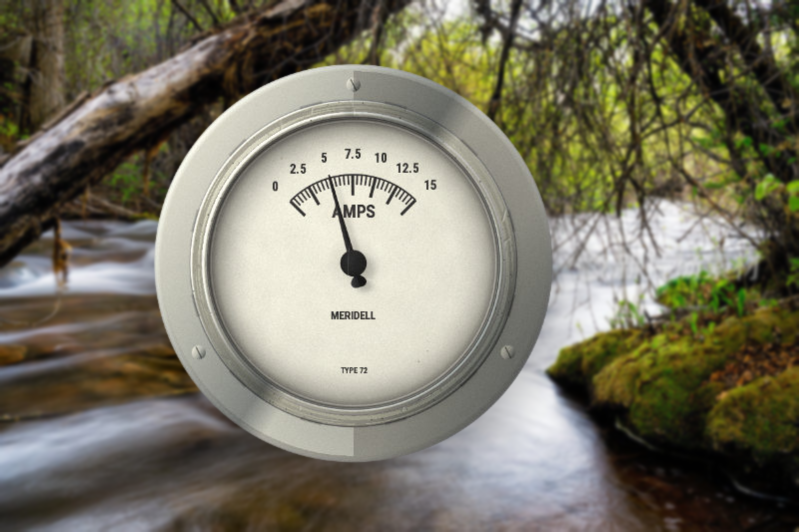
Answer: 5A
